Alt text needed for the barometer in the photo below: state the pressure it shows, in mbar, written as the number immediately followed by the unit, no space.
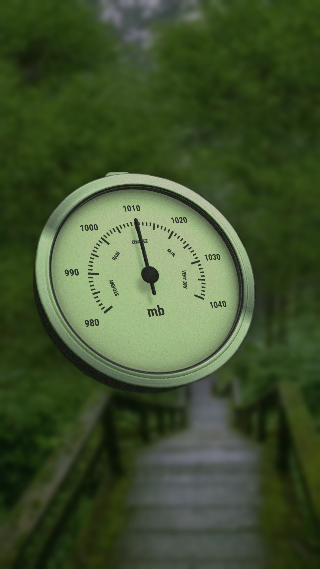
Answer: 1010mbar
